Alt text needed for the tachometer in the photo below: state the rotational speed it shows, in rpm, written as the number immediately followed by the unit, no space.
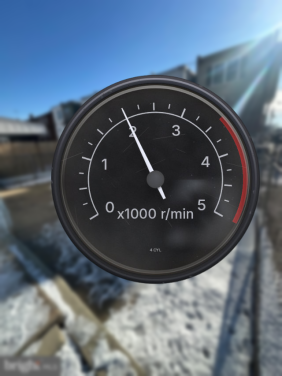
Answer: 2000rpm
